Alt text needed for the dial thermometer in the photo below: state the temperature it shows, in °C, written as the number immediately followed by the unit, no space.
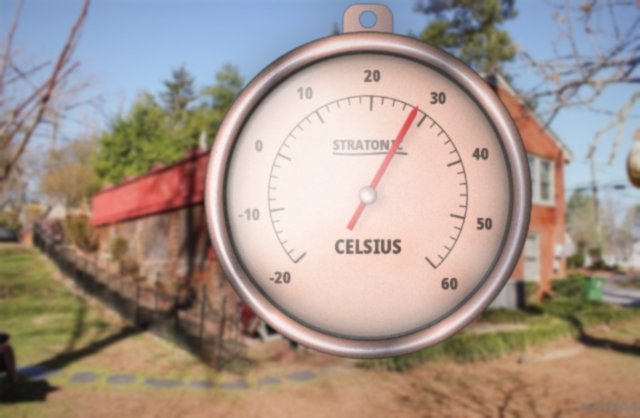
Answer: 28°C
